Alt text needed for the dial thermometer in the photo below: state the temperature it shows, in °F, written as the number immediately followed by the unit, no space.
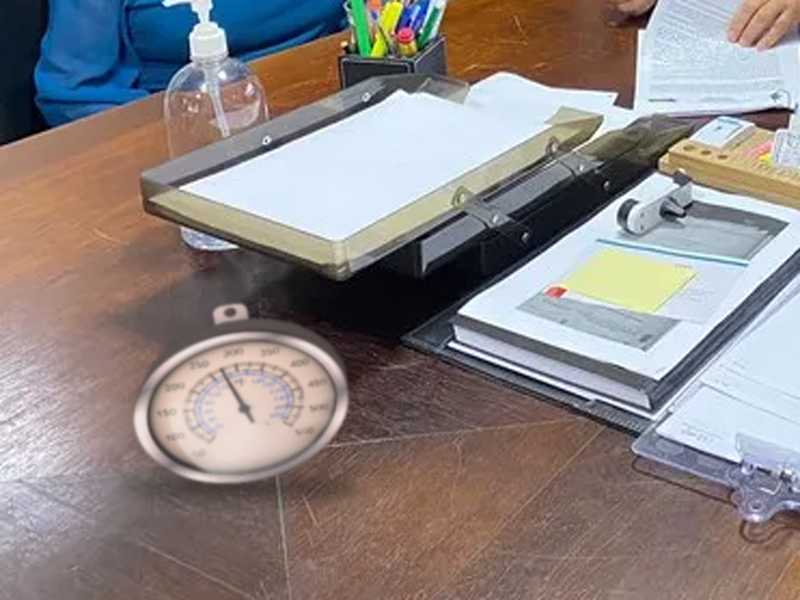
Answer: 275°F
